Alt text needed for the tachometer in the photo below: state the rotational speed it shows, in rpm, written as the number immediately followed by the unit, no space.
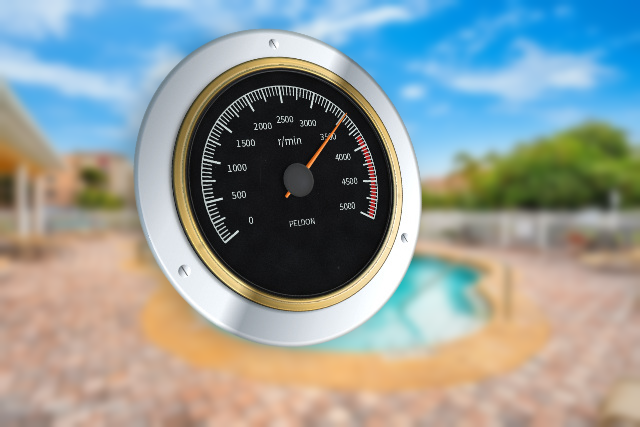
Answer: 3500rpm
